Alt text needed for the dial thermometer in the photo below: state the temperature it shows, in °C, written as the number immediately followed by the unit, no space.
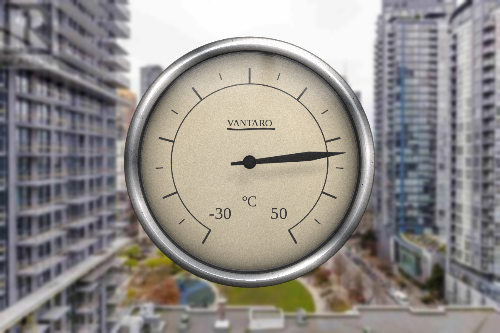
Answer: 32.5°C
